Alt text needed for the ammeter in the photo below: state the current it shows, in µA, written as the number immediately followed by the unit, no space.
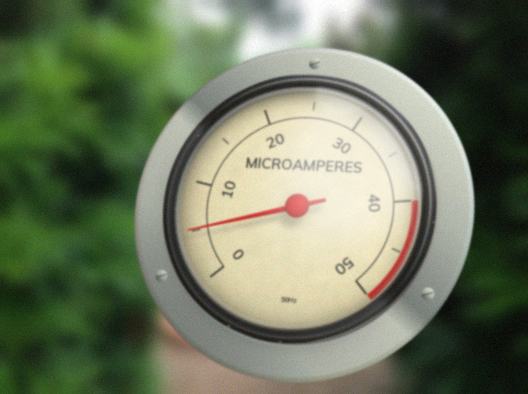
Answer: 5µA
